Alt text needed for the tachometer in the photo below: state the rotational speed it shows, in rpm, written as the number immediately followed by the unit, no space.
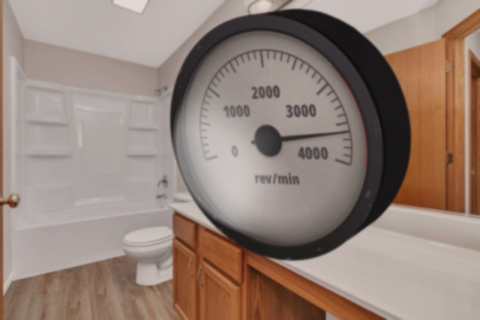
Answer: 3600rpm
